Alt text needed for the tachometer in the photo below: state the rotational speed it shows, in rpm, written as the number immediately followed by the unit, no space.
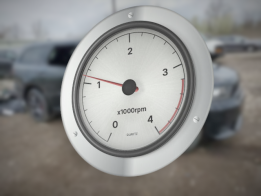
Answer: 1100rpm
